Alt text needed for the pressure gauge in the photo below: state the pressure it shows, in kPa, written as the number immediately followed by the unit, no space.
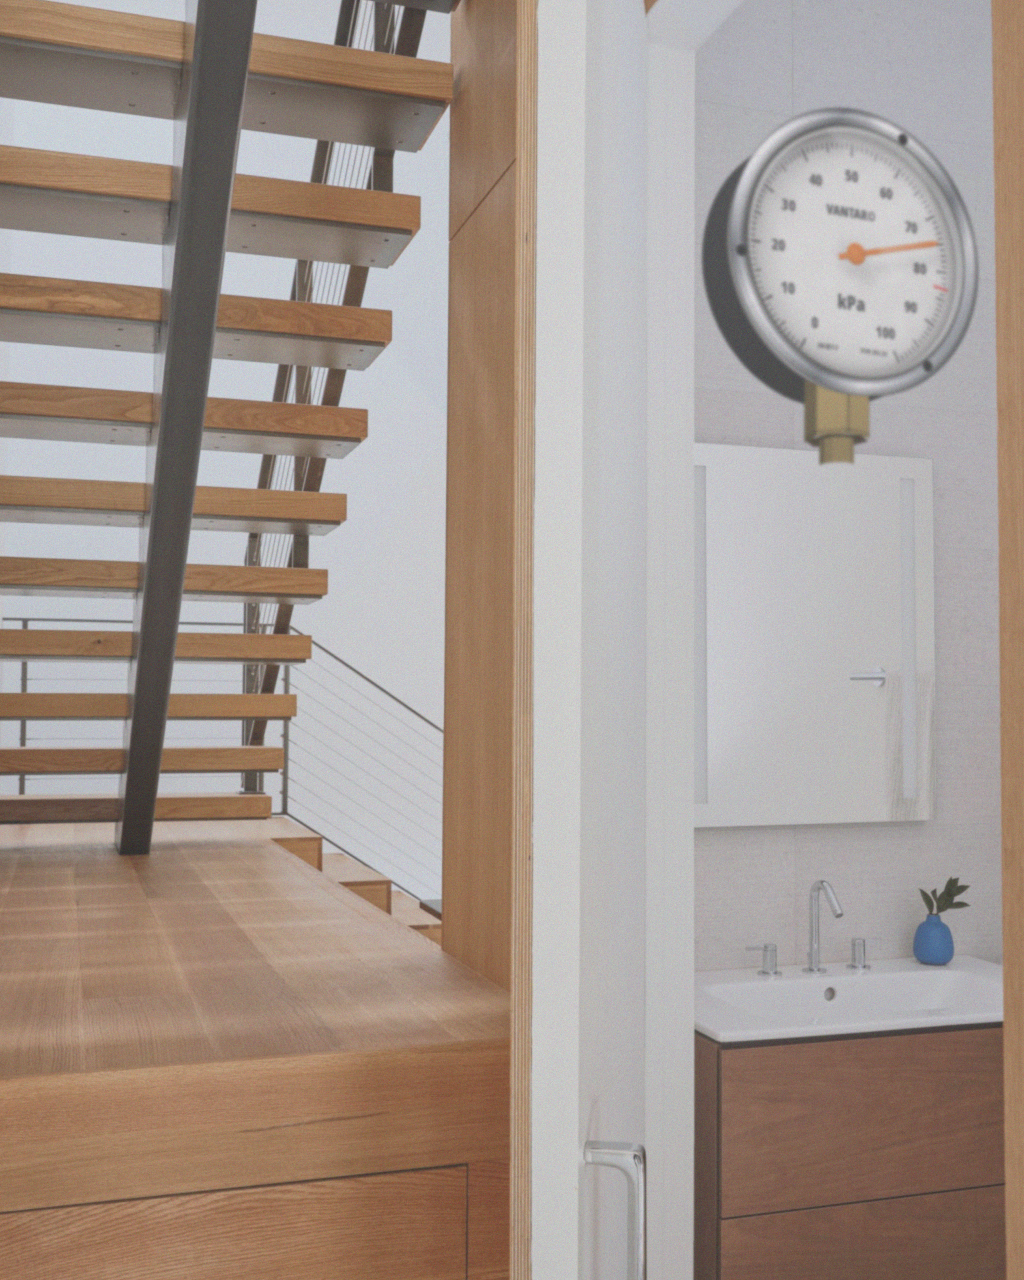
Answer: 75kPa
